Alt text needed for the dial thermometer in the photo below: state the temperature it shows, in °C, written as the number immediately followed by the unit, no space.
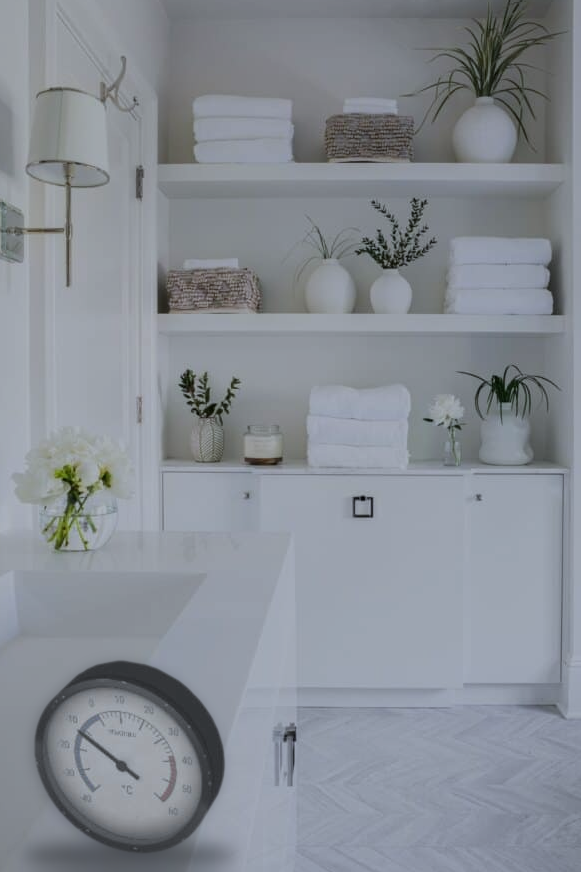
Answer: -10°C
